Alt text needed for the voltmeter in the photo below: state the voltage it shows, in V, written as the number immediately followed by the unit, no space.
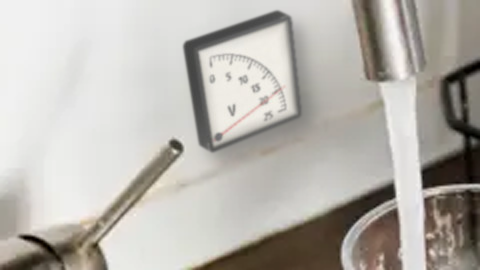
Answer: 20V
